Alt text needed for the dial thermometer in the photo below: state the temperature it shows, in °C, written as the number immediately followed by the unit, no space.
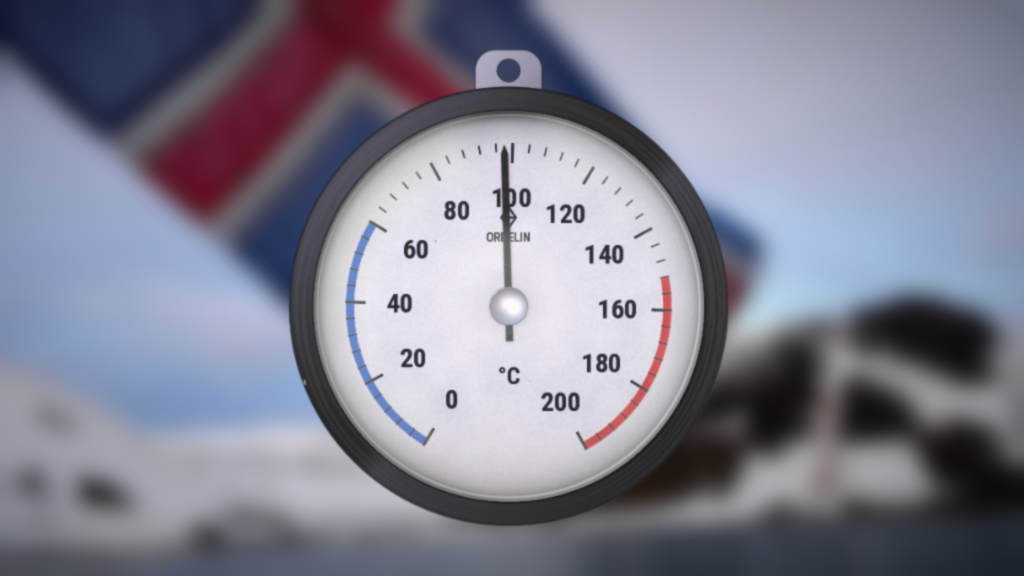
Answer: 98°C
